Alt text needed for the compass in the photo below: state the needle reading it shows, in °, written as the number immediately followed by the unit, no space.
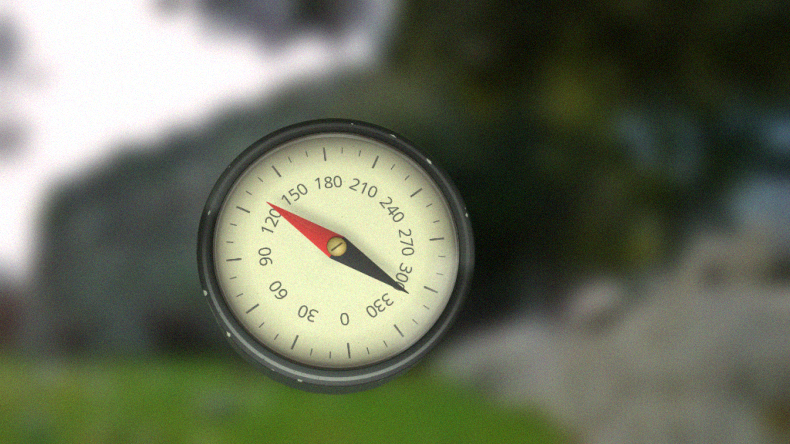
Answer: 130°
